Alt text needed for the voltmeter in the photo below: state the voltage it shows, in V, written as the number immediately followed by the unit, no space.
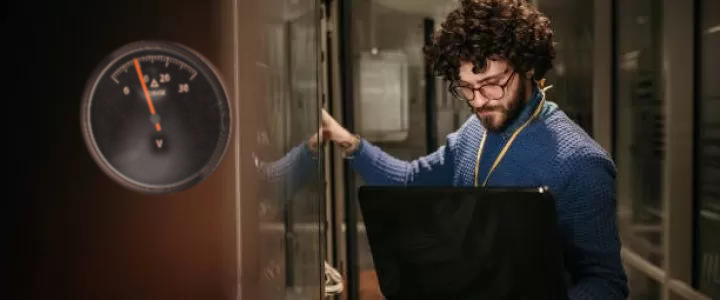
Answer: 10V
